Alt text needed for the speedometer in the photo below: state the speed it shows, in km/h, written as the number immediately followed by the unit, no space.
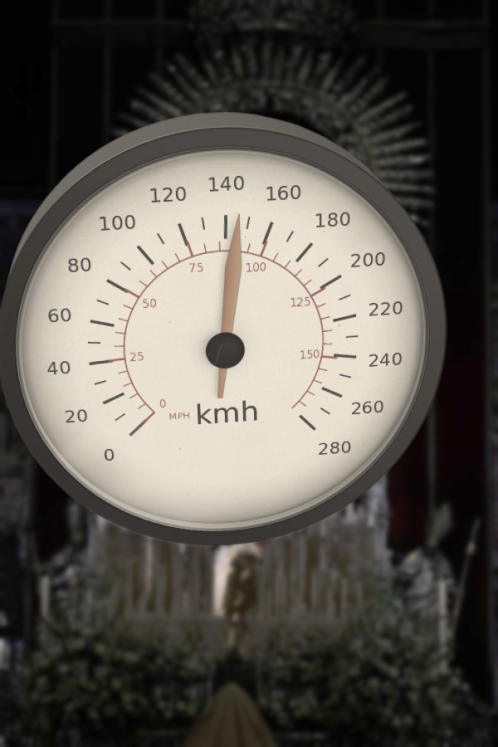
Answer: 145km/h
